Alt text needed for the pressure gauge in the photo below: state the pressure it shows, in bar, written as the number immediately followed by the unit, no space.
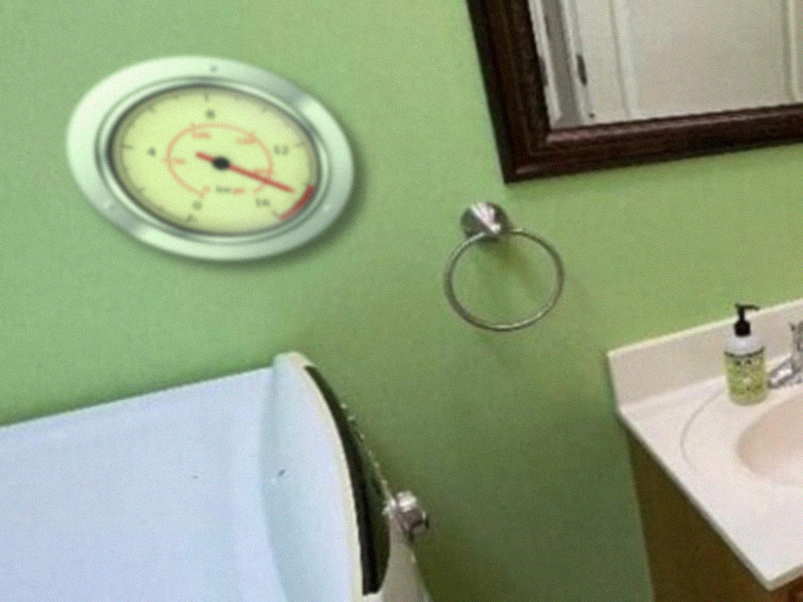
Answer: 14.5bar
